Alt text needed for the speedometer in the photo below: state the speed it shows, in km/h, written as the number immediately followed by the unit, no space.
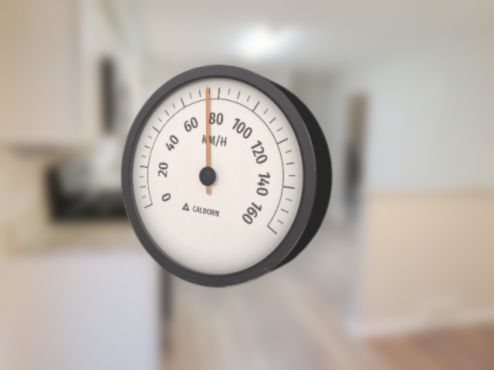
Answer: 75km/h
